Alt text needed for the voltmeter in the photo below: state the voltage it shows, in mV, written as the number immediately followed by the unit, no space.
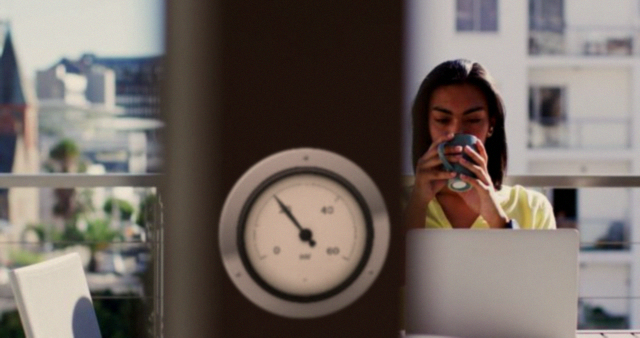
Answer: 20mV
